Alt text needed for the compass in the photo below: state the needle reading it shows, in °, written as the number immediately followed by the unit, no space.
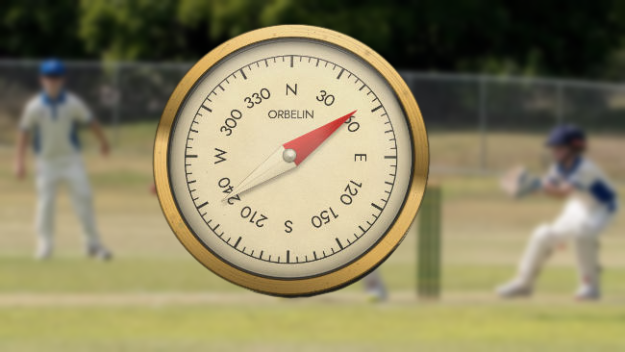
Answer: 55°
